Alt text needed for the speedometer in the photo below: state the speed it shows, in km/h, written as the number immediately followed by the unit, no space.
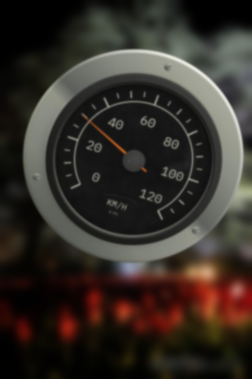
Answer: 30km/h
